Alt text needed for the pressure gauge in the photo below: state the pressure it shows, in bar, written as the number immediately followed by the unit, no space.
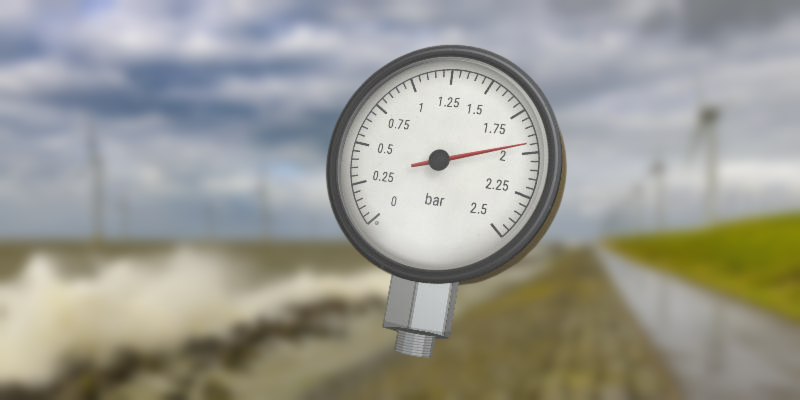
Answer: 1.95bar
